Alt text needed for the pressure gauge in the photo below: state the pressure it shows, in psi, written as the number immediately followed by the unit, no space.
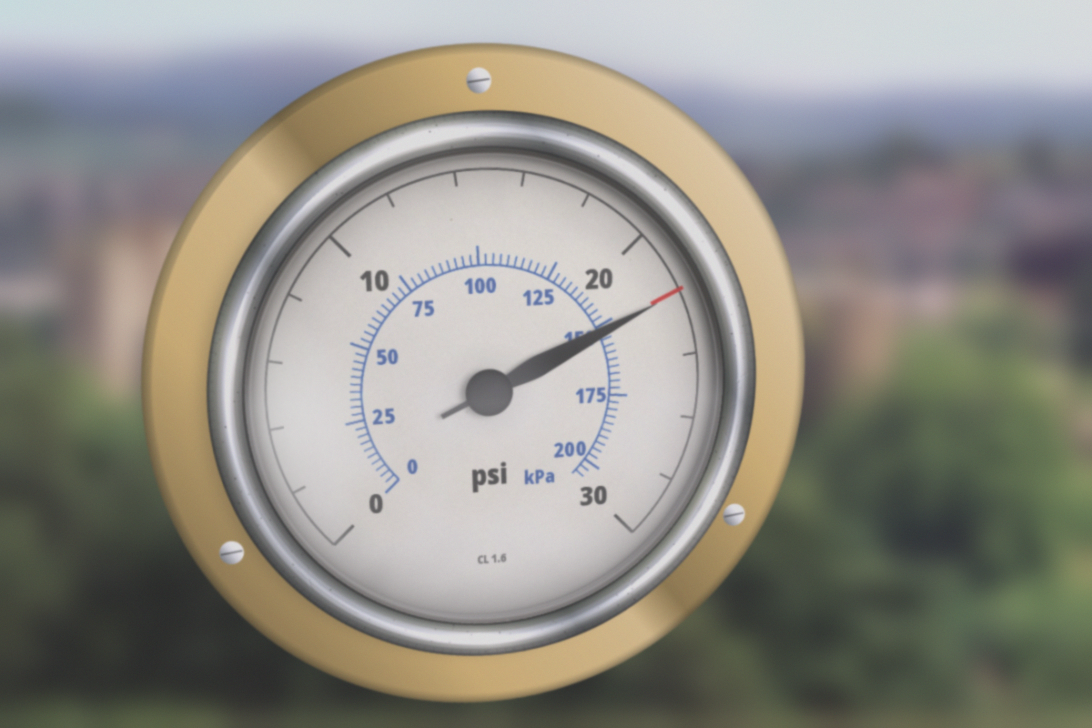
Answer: 22psi
